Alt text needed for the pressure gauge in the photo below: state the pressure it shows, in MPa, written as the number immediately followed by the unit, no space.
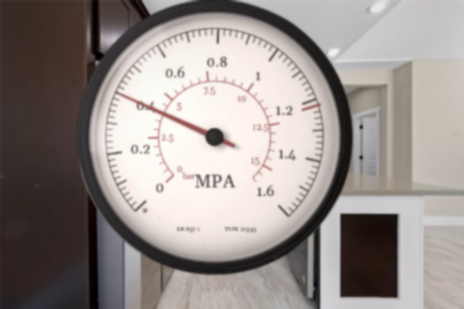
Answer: 0.4MPa
